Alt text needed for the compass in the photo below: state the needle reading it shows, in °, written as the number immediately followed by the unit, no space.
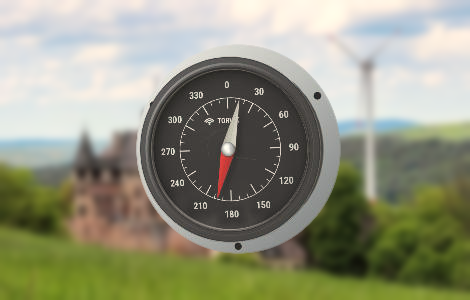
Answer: 195°
